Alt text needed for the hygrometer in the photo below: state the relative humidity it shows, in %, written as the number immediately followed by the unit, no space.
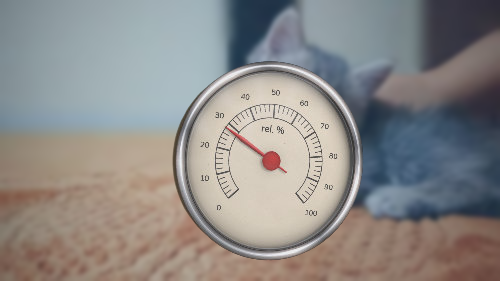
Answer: 28%
